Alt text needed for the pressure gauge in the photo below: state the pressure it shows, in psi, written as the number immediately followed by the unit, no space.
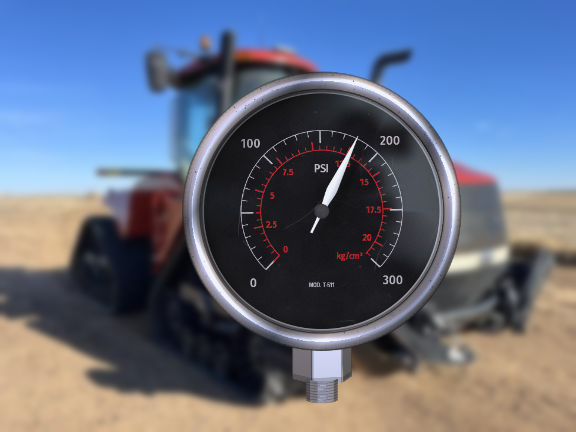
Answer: 180psi
